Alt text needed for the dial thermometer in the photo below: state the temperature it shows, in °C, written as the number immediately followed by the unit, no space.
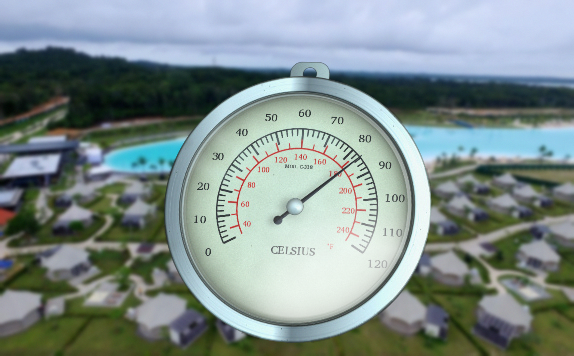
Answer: 84°C
